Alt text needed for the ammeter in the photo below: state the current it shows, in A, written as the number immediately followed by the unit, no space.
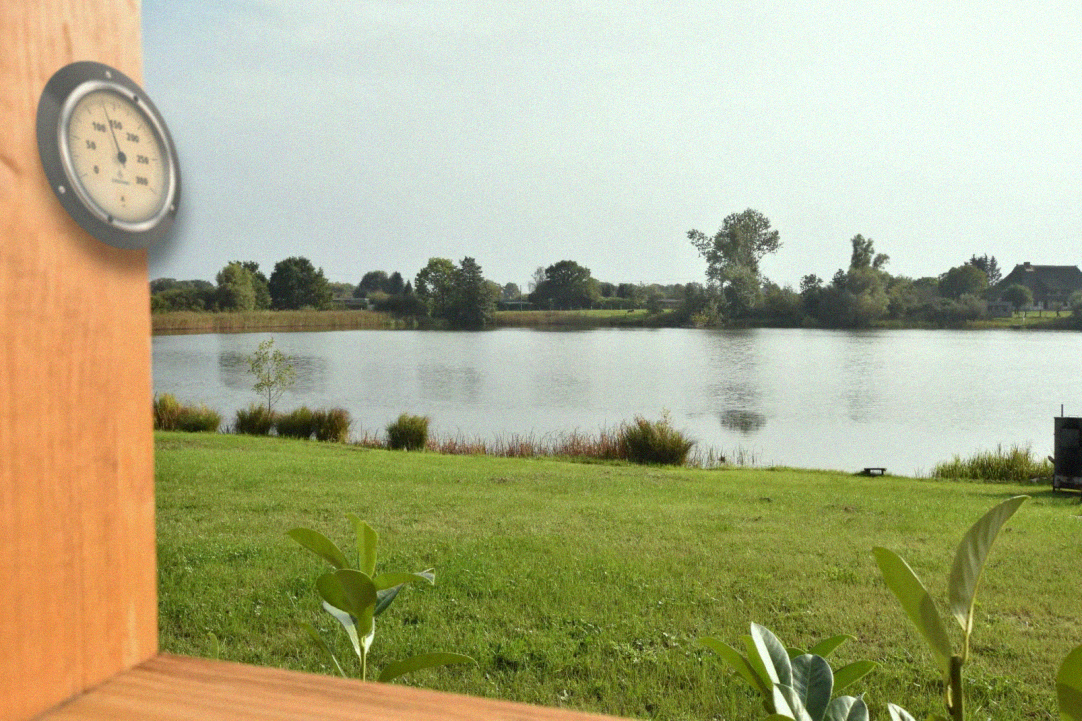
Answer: 125A
